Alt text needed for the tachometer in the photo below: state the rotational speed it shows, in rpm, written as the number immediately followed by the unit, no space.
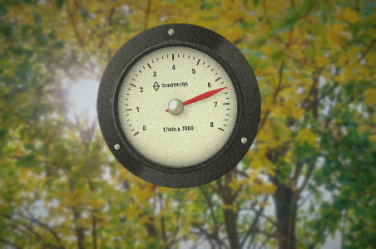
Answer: 6400rpm
